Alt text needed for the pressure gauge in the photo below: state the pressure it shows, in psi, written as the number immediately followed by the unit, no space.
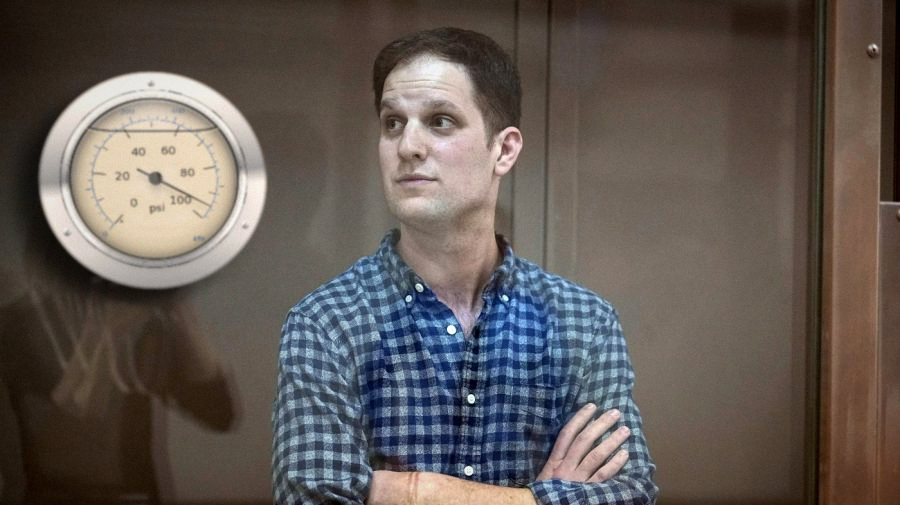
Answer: 95psi
